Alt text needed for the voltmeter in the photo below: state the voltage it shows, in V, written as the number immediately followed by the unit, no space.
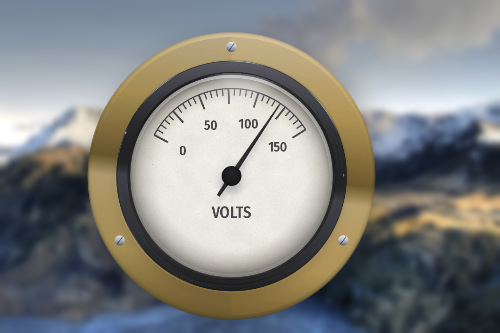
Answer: 120V
